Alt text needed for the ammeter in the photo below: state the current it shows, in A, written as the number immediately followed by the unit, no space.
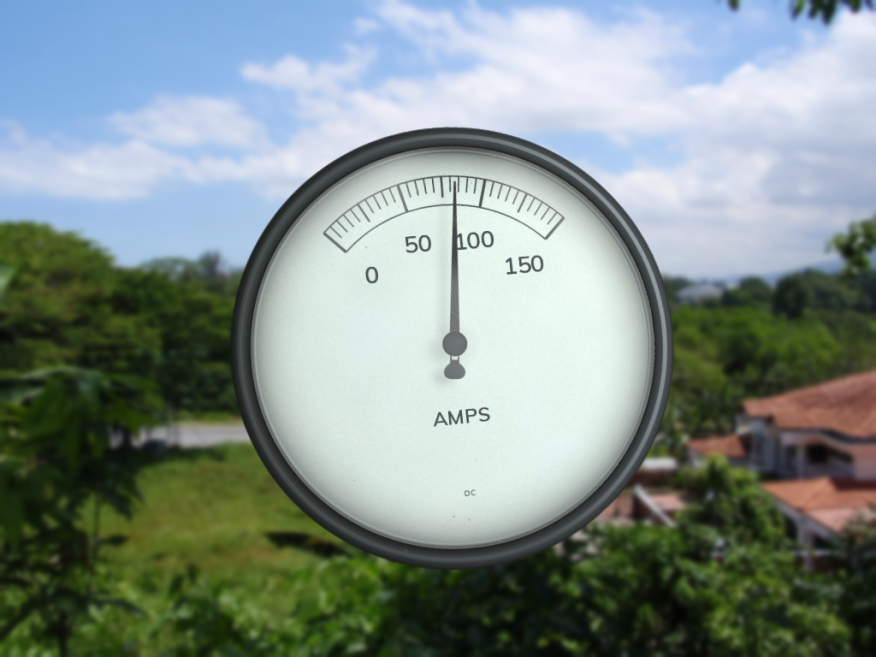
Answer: 82.5A
